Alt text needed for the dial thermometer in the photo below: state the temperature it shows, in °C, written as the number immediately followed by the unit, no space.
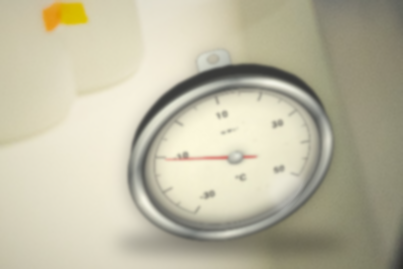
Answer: -10°C
